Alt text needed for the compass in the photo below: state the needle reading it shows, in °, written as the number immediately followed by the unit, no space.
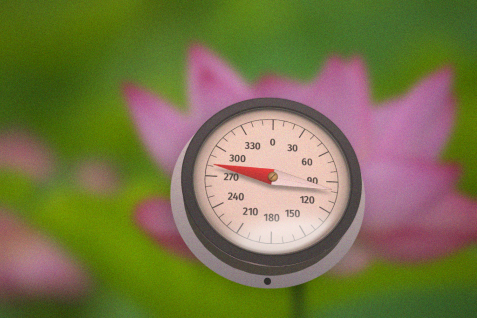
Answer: 280°
